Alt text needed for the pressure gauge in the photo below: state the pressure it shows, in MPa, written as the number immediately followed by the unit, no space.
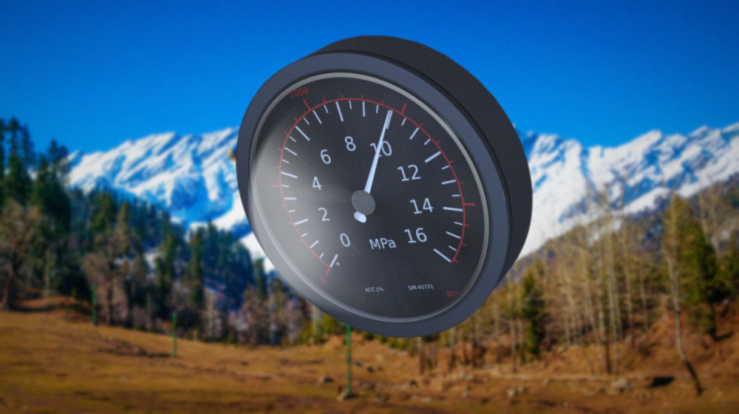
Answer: 10MPa
